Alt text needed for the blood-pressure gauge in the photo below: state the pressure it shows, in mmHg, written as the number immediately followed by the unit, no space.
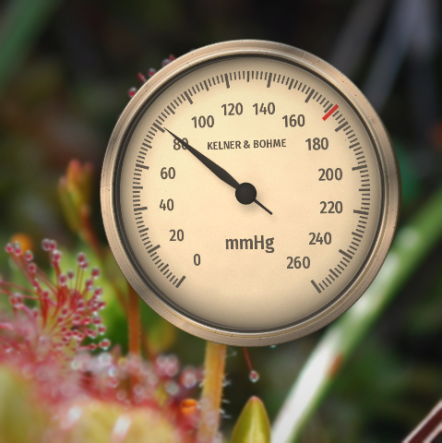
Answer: 82mmHg
